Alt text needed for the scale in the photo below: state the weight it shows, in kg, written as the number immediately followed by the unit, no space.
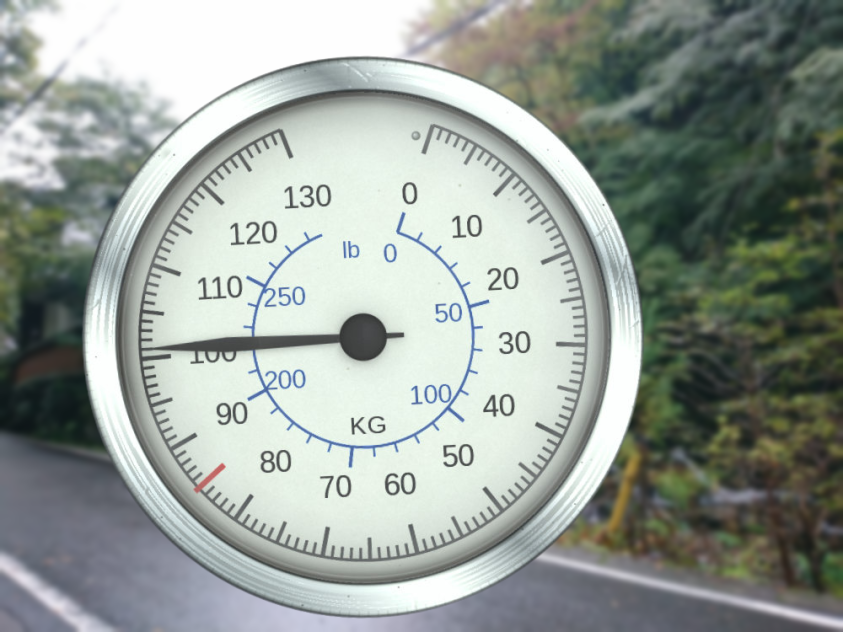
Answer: 101kg
